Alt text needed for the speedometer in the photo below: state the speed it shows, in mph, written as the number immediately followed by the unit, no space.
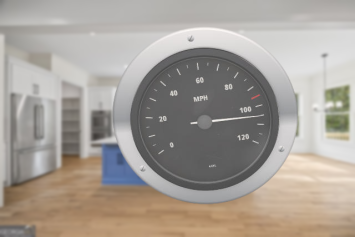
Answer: 105mph
